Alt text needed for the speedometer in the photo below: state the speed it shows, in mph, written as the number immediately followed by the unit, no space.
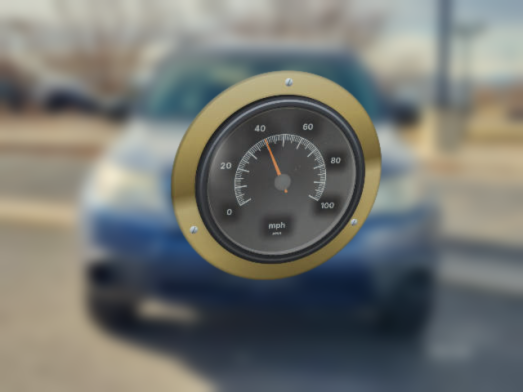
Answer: 40mph
